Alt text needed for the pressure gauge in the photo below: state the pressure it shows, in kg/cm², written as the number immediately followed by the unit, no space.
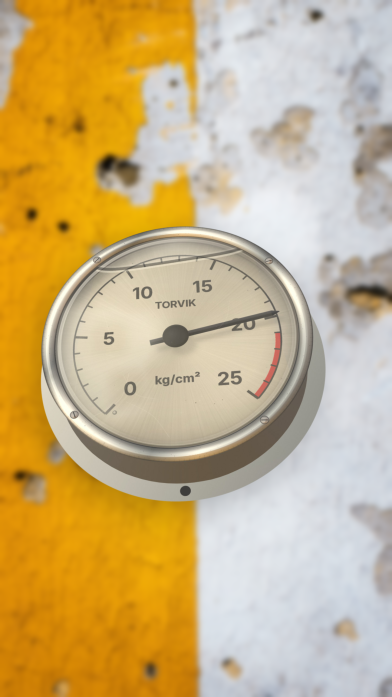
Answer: 20kg/cm²
